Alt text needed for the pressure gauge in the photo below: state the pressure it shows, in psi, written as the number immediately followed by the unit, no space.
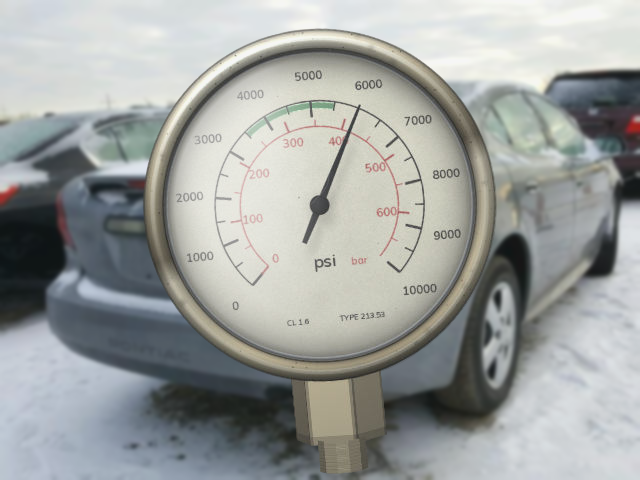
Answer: 6000psi
